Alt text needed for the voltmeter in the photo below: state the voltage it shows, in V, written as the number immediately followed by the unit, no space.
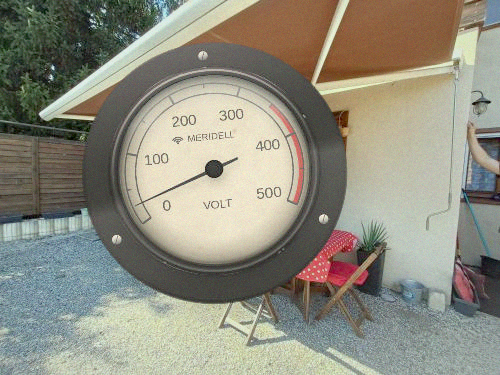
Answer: 25V
